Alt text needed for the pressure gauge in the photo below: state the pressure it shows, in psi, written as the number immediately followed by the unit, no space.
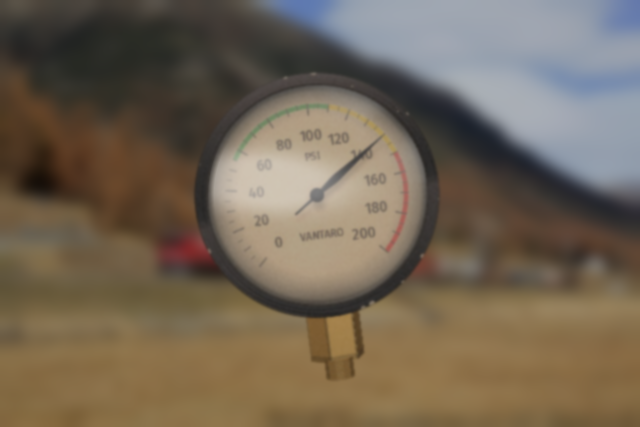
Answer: 140psi
